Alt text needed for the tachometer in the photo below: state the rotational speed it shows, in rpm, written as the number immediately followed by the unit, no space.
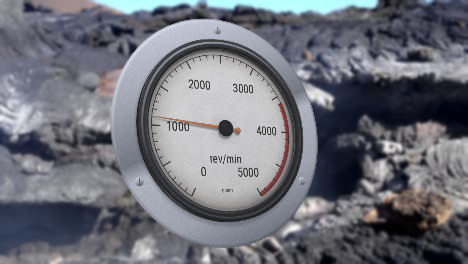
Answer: 1100rpm
